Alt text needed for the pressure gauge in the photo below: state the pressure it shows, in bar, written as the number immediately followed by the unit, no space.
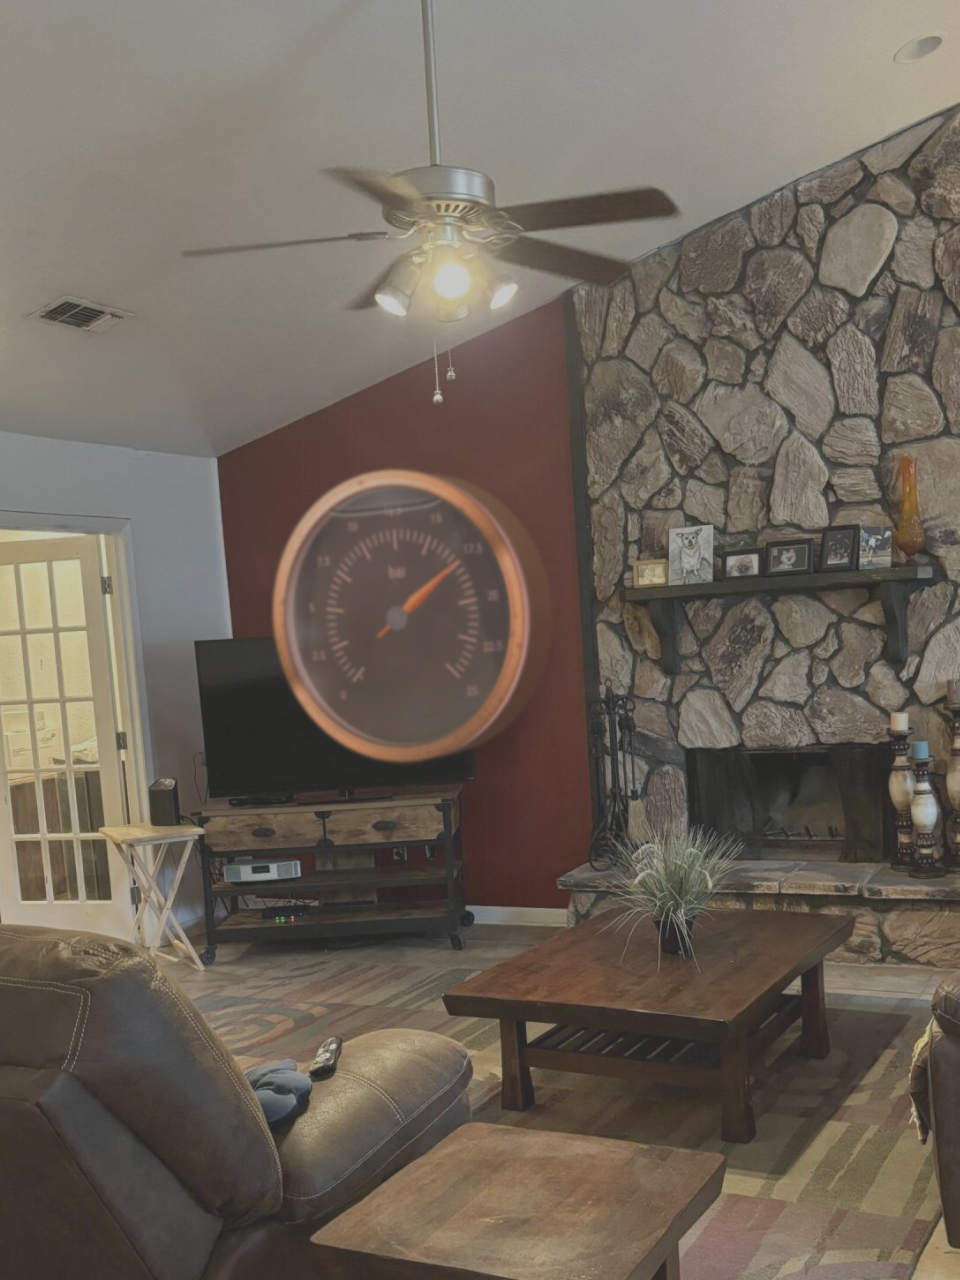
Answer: 17.5bar
